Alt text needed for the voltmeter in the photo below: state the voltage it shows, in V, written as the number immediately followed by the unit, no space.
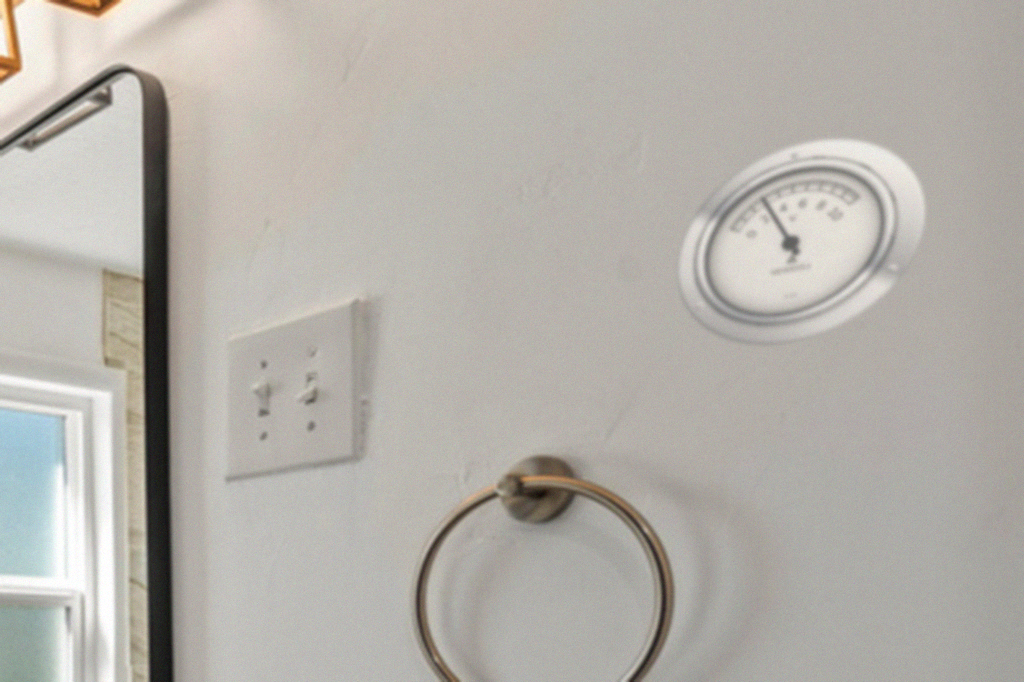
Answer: 3V
